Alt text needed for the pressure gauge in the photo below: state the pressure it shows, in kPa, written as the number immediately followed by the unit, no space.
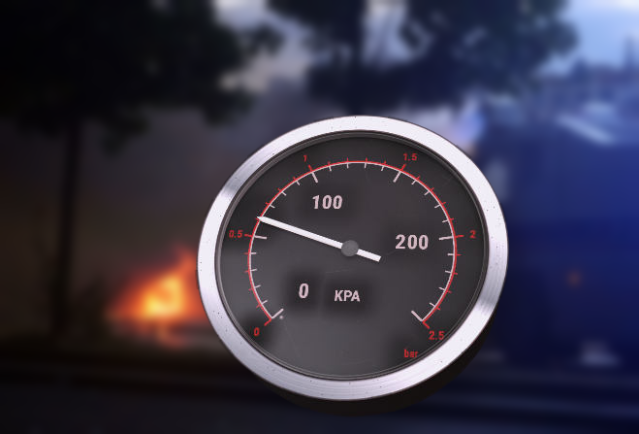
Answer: 60kPa
